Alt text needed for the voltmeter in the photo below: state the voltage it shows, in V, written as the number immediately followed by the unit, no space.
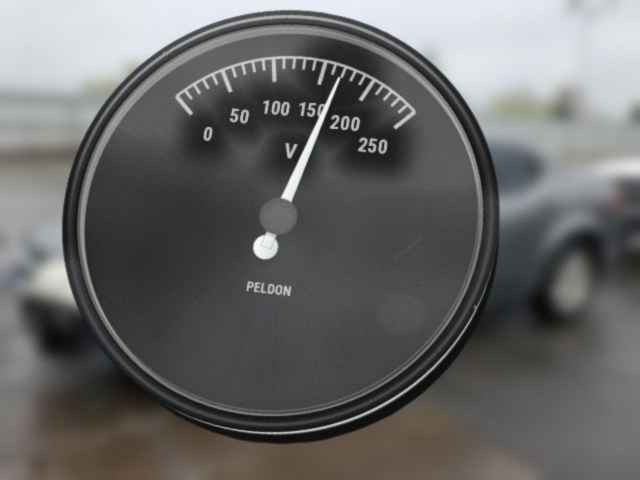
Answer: 170V
